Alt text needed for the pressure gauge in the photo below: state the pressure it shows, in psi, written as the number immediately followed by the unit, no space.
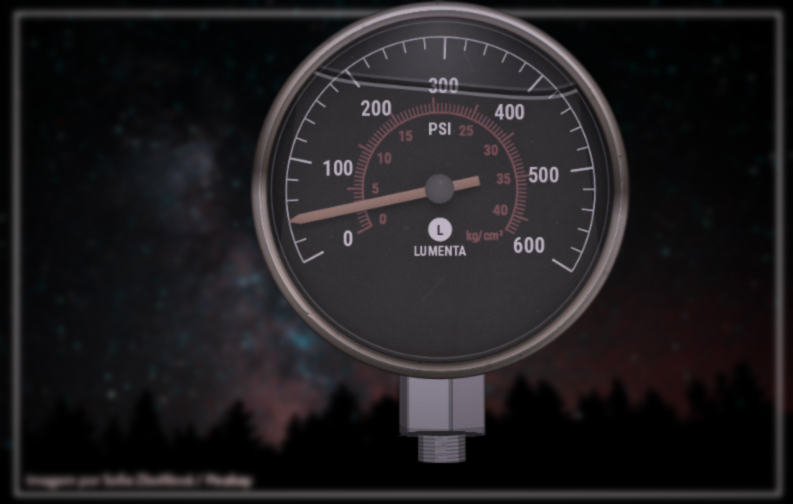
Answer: 40psi
